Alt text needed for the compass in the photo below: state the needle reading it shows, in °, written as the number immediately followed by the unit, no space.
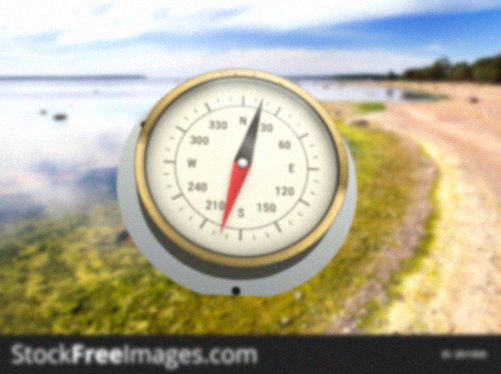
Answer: 195°
